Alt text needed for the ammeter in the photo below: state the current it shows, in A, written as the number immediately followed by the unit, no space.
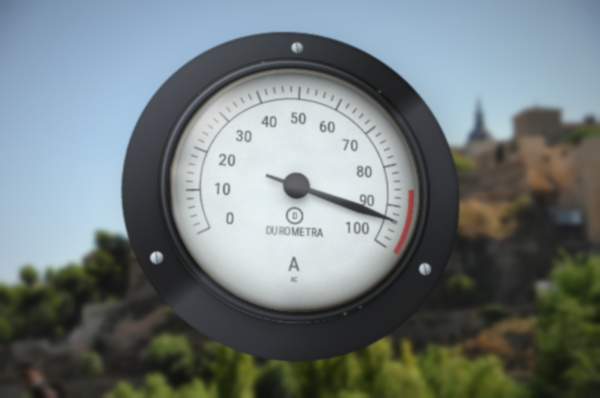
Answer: 94A
